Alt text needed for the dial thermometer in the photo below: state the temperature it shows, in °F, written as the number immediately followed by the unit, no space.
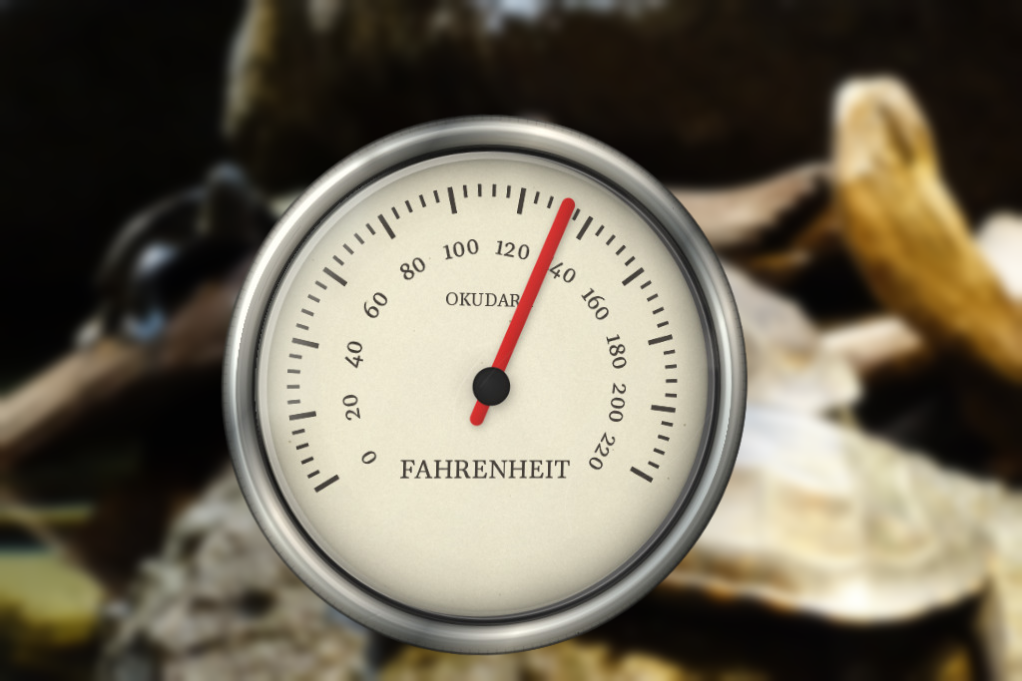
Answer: 132°F
